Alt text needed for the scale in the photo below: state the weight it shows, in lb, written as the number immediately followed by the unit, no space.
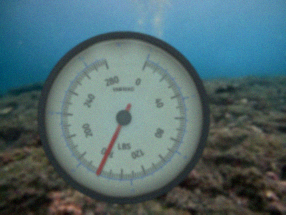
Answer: 160lb
